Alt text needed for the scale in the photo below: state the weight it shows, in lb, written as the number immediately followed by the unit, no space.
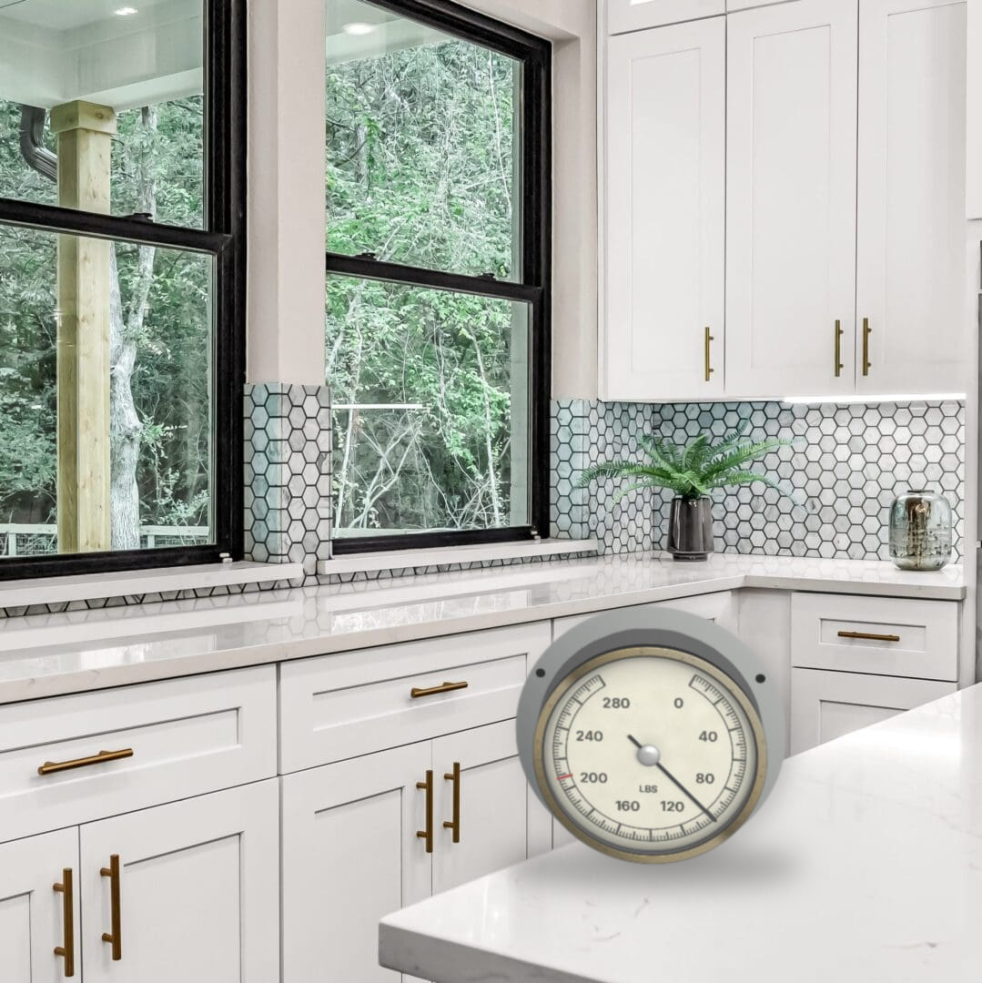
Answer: 100lb
